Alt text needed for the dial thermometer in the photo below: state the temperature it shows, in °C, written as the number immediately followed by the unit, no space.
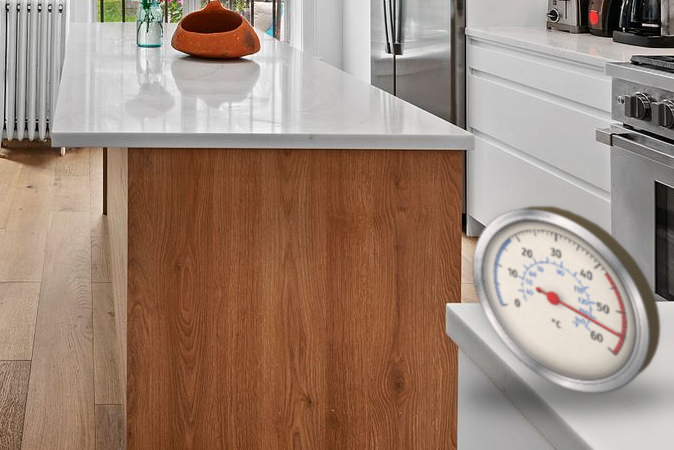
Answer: 55°C
